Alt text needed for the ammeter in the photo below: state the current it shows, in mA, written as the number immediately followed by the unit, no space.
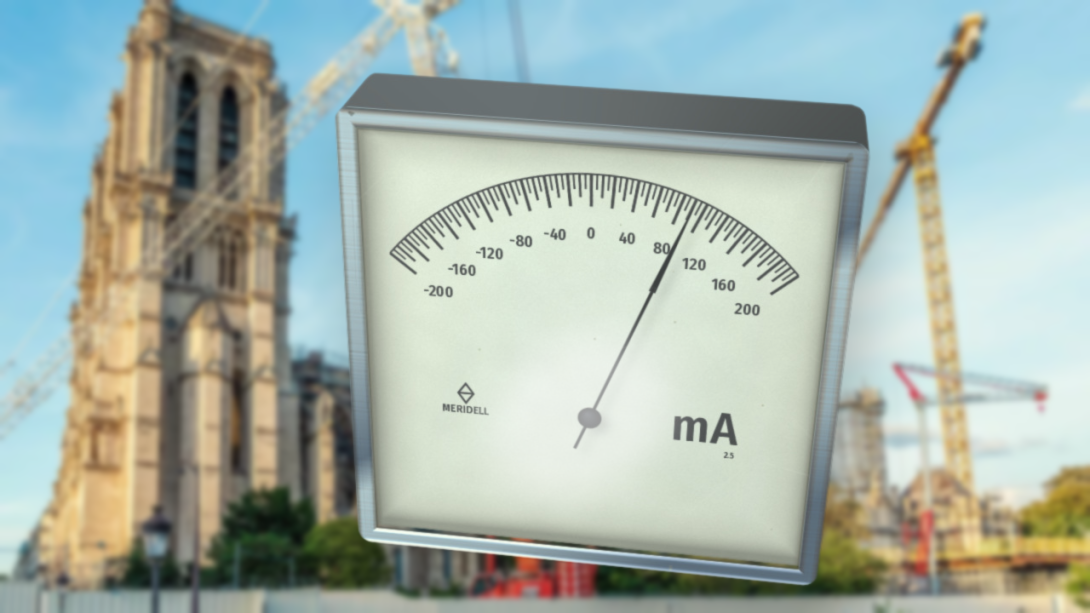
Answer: 90mA
